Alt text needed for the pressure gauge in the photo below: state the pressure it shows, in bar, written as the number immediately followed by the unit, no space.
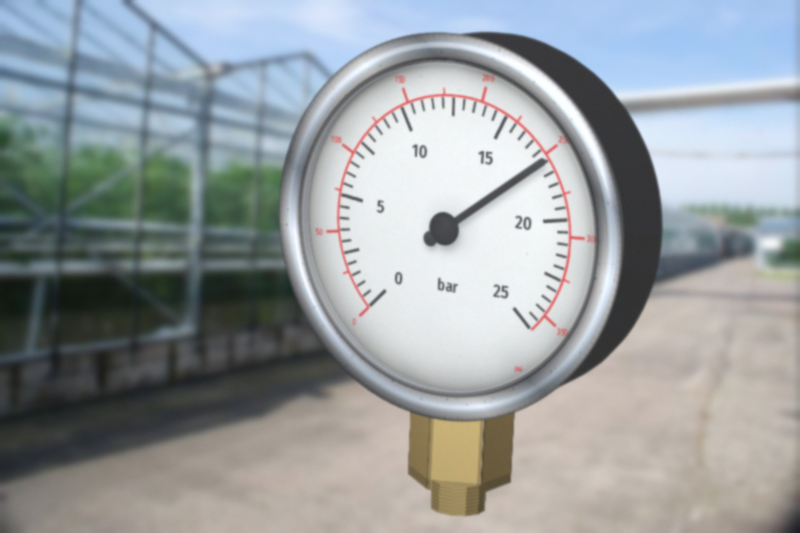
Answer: 17.5bar
